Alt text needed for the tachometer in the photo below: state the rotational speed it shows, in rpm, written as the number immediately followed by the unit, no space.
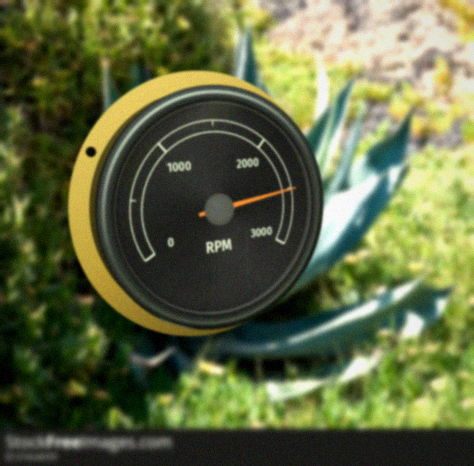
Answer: 2500rpm
